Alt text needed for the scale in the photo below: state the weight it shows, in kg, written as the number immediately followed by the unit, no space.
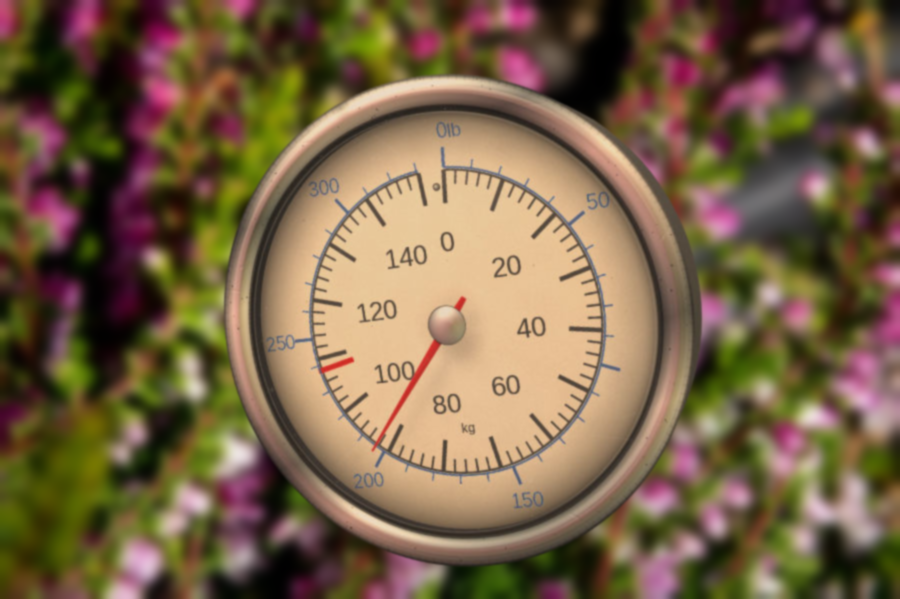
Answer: 92kg
